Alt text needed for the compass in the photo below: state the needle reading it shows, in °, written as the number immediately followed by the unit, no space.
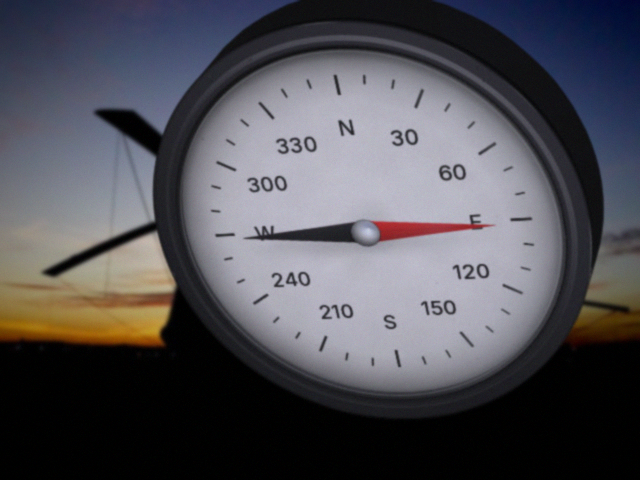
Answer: 90°
